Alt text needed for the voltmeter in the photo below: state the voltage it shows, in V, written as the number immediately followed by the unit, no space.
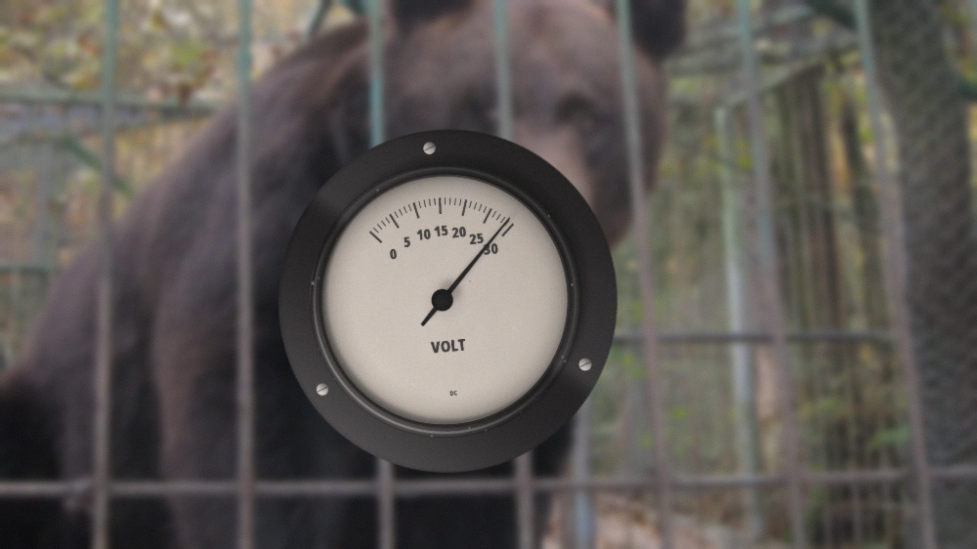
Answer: 29V
